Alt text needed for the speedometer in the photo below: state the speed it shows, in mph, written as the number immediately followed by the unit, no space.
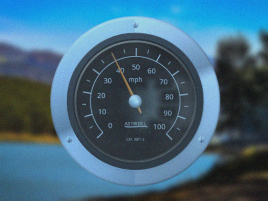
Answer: 40mph
